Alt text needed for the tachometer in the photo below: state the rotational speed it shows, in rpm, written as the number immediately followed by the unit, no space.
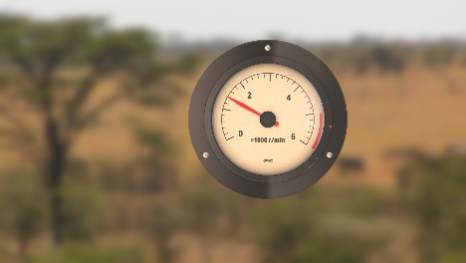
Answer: 1400rpm
